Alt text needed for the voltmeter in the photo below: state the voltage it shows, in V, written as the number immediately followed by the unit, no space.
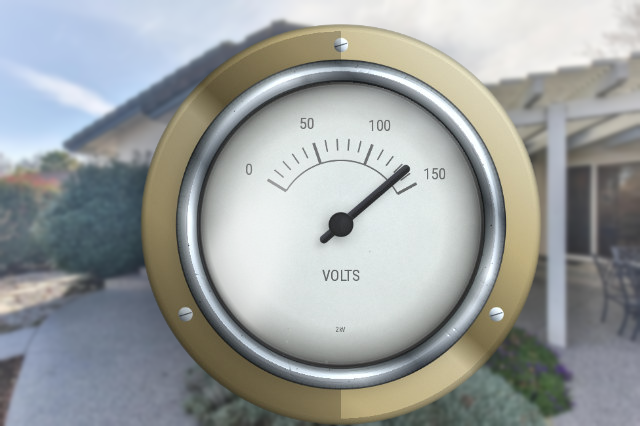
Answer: 135V
